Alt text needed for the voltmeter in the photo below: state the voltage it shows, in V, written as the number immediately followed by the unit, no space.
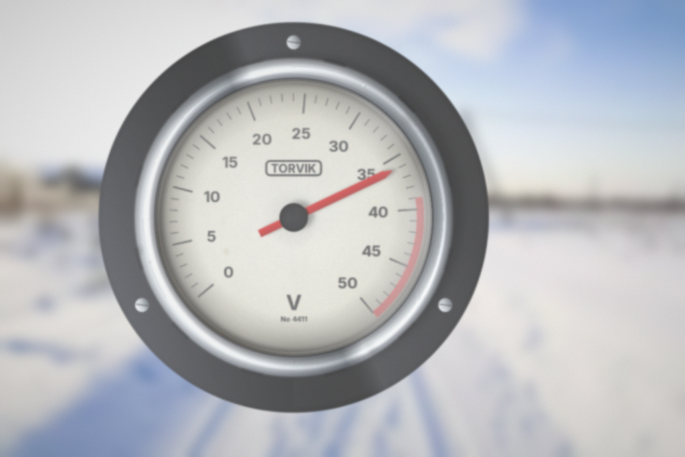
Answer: 36V
